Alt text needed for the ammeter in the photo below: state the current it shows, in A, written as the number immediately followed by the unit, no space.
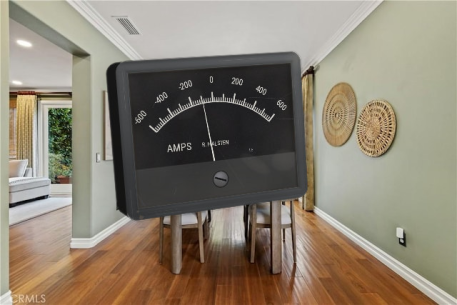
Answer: -100A
